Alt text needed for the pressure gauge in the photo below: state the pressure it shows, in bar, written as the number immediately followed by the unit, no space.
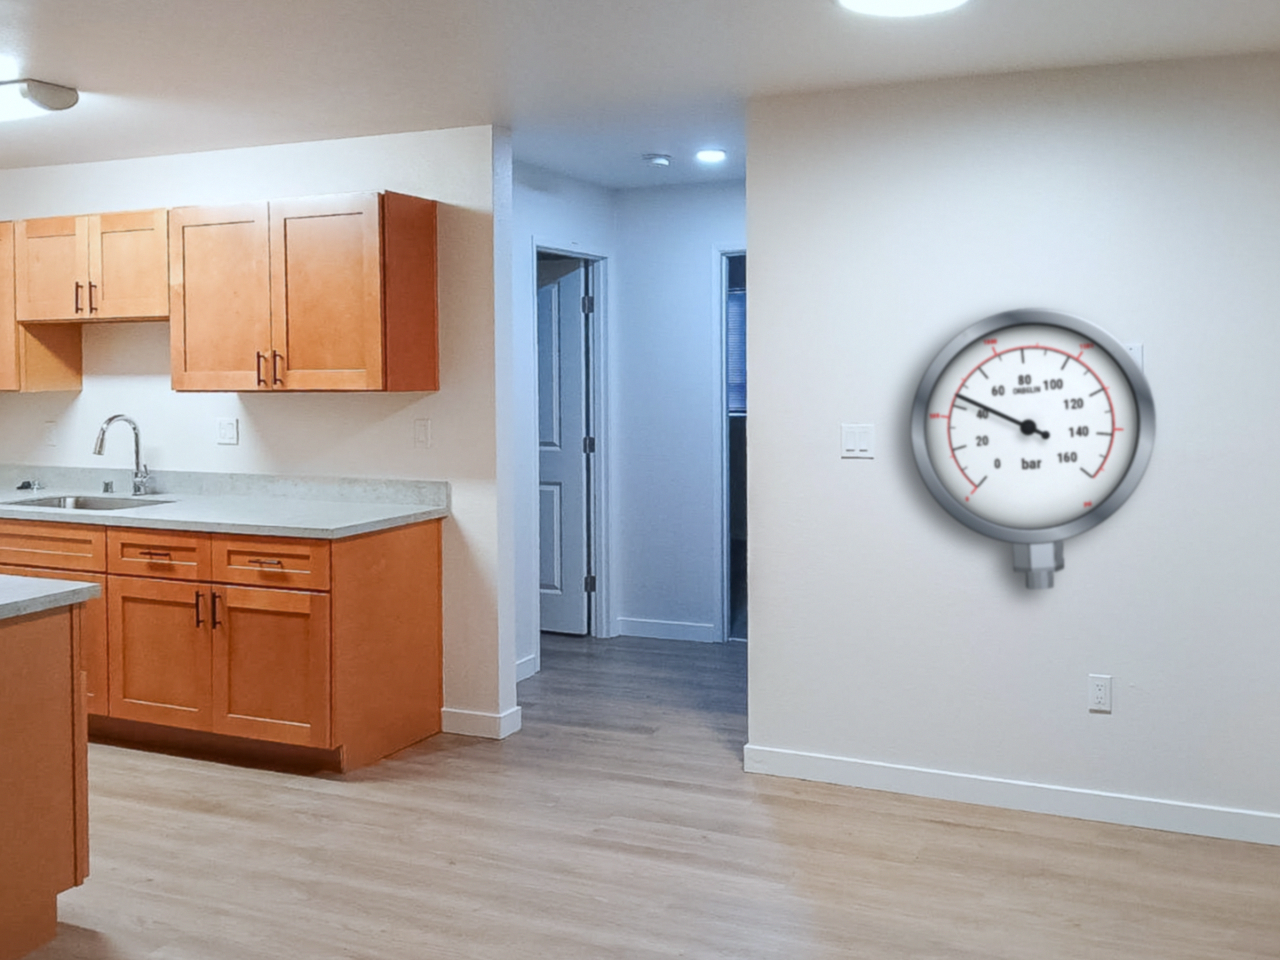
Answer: 45bar
